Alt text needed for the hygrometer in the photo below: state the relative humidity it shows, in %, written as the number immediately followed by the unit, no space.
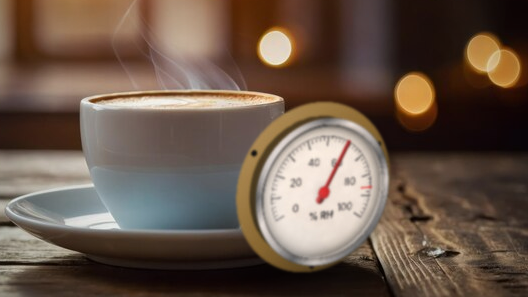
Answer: 60%
